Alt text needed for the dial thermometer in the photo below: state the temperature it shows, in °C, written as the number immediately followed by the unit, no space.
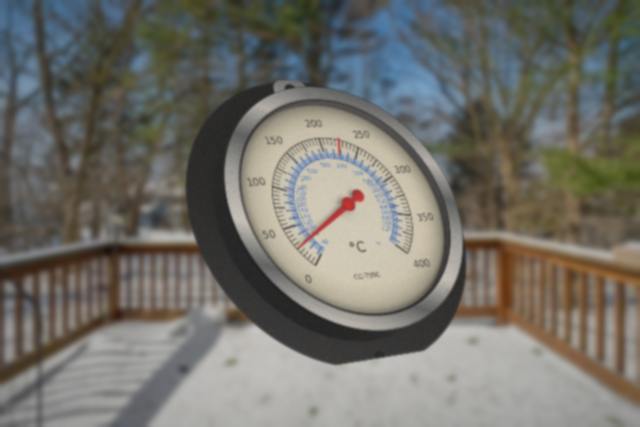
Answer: 25°C
